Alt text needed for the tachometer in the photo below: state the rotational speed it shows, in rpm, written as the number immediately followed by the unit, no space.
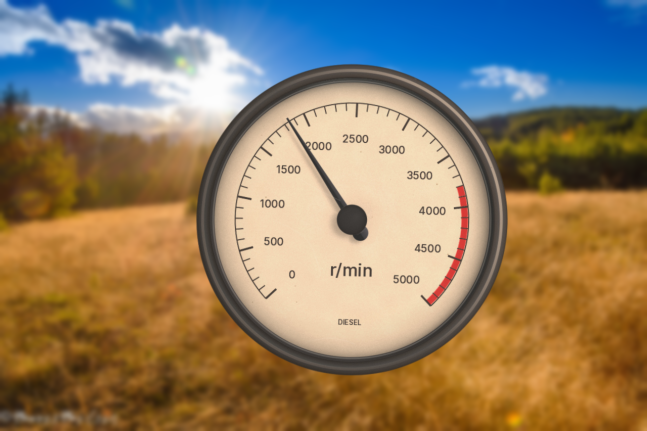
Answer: 1850rpm
